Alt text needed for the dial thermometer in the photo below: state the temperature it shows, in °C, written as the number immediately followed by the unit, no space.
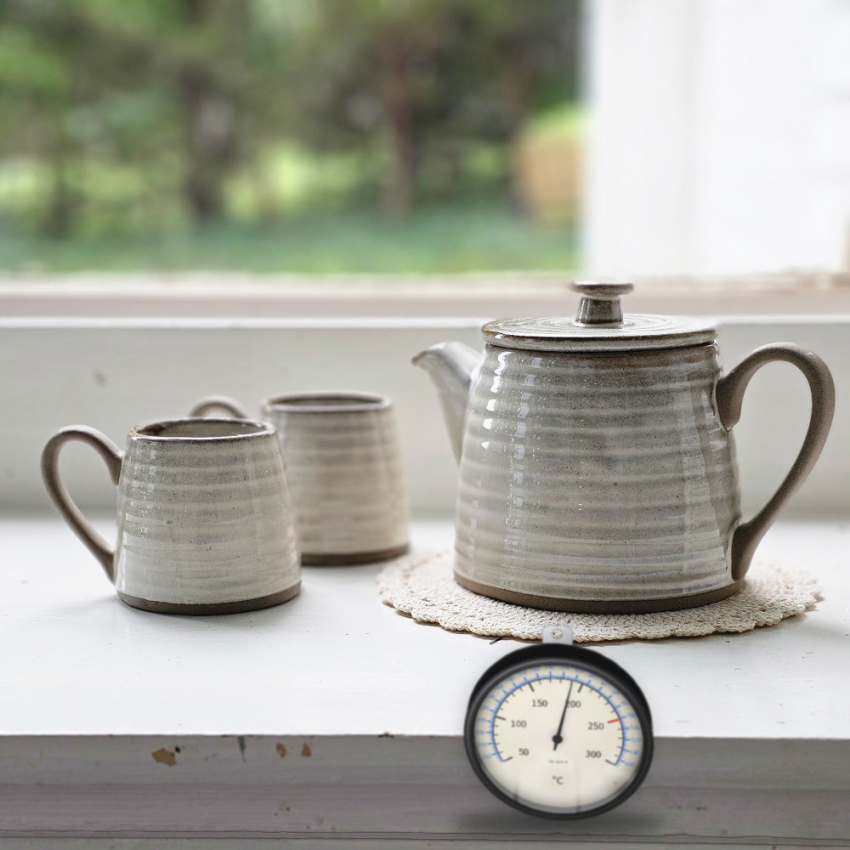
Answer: 190°C
